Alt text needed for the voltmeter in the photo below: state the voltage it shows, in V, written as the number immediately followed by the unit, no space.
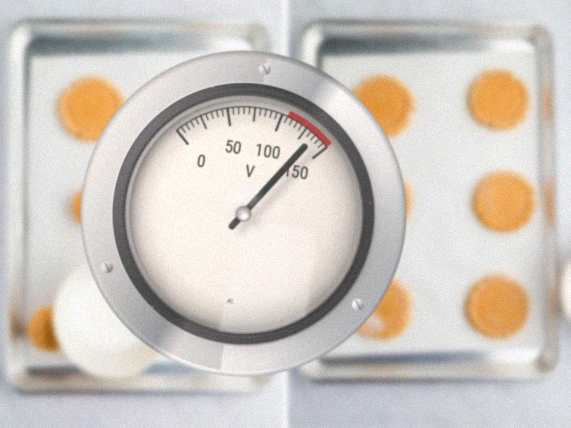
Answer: 135V
